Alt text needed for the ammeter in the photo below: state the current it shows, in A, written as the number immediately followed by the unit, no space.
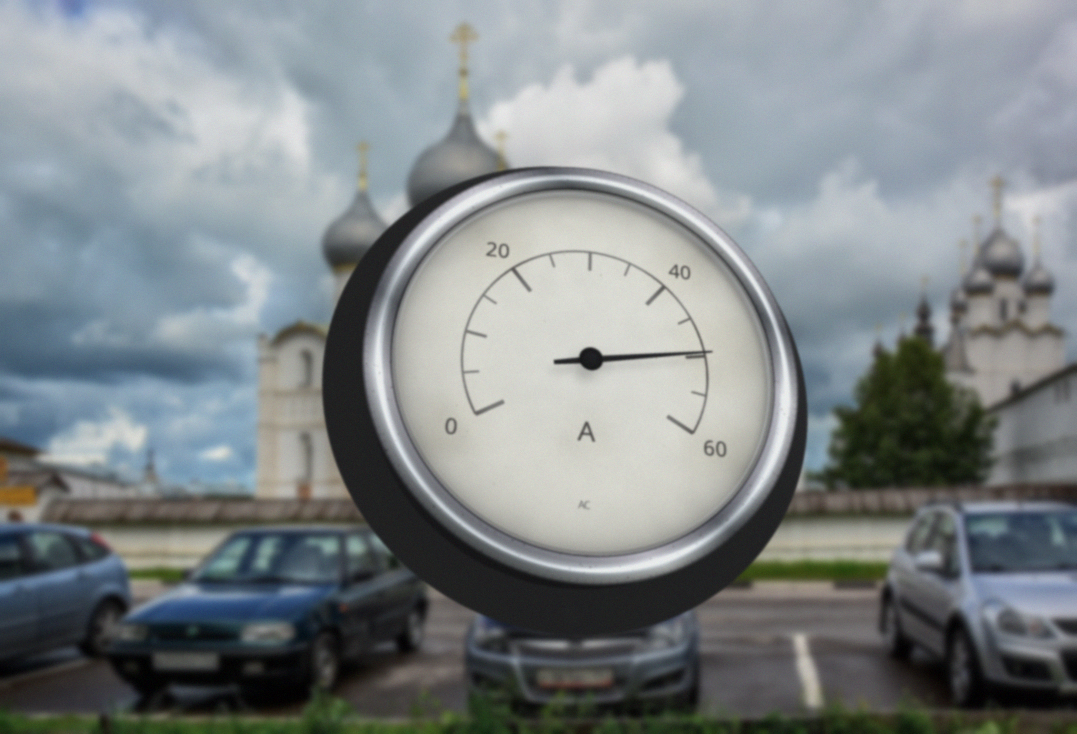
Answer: 50A
